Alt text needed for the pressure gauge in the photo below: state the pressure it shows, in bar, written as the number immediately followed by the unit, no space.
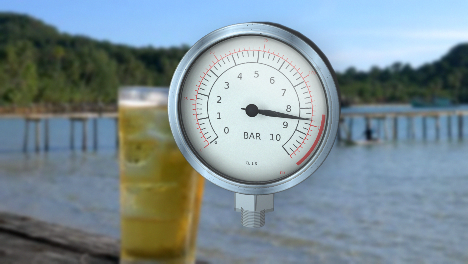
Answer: 8.4bar
